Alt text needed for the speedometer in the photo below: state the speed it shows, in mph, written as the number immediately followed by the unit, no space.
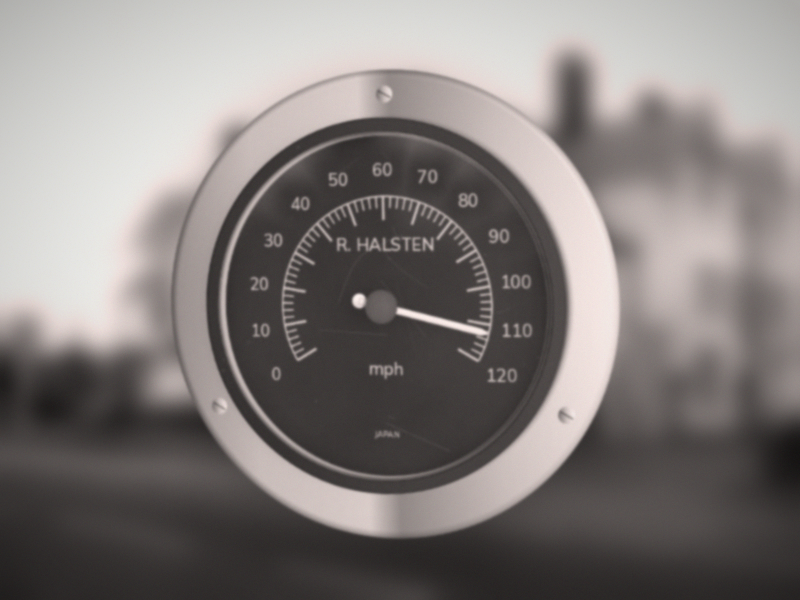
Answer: 112mph
